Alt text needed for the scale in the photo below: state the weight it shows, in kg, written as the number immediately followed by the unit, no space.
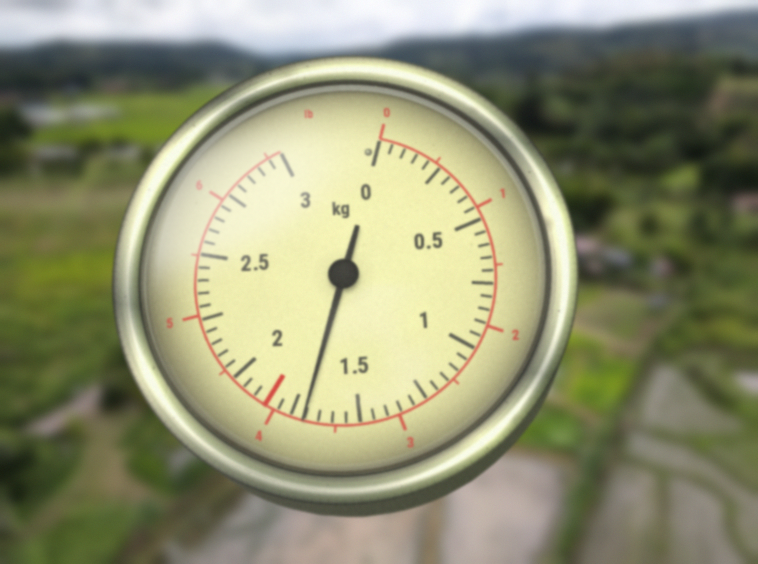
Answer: 1.7kg
